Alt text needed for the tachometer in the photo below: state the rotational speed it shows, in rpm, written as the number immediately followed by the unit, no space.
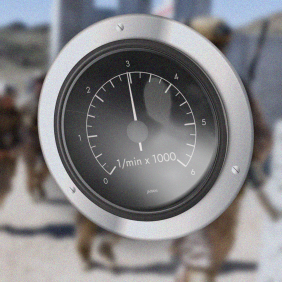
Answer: 3000rpm
